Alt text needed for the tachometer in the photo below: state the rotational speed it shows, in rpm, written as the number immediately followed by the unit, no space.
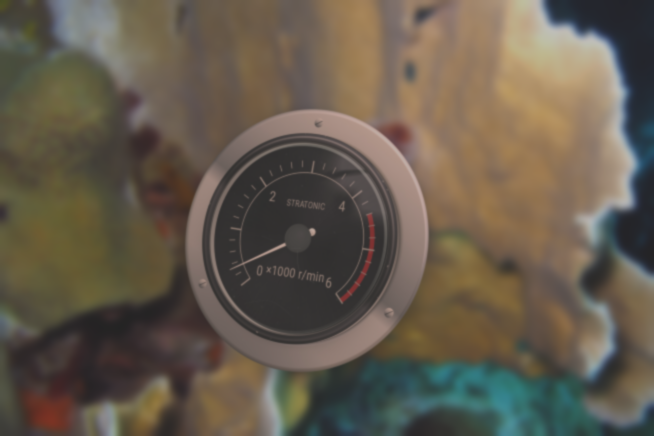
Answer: 300rpm
